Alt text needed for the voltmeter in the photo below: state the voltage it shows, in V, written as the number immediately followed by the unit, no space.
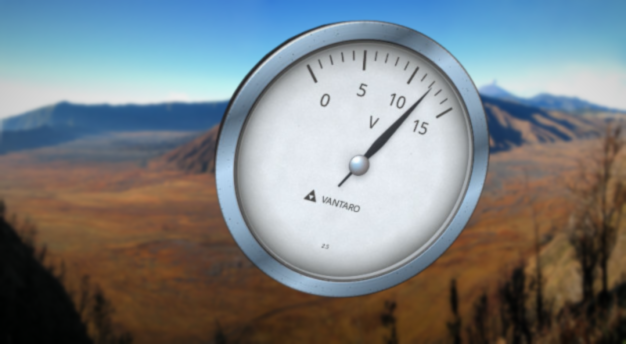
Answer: 12V
